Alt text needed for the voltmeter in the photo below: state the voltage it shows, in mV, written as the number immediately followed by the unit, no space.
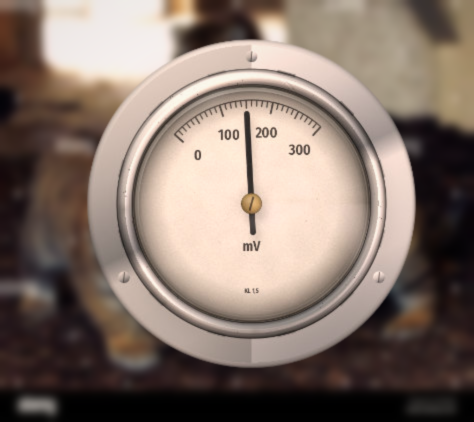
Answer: 150mV
